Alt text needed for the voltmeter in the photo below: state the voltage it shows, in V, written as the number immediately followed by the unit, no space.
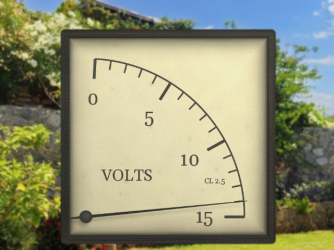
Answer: 14V
